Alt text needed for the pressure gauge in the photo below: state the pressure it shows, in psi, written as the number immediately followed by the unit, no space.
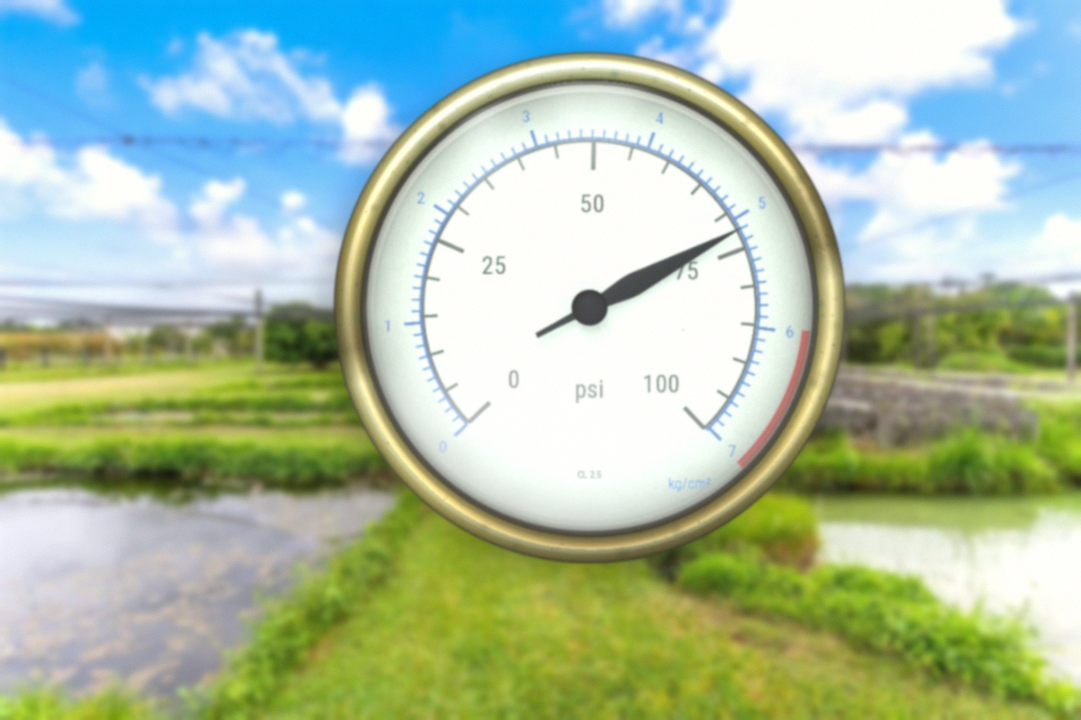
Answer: 72.5psi
